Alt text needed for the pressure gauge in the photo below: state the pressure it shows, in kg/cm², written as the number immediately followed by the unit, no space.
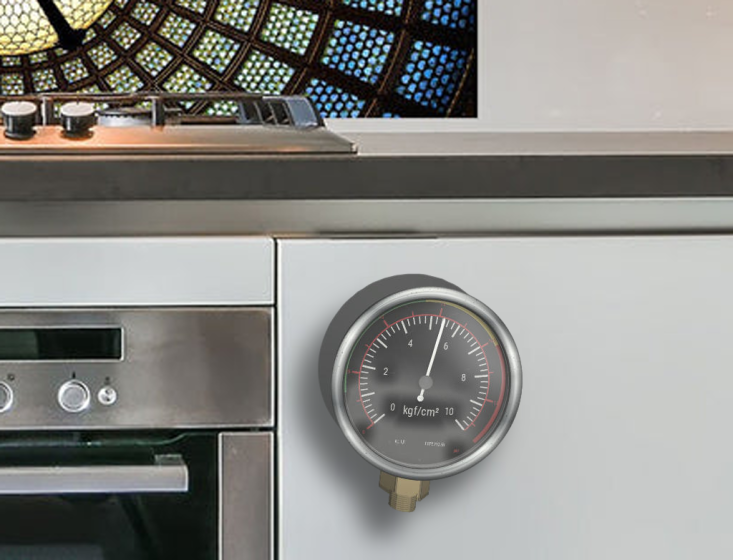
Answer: 5.4kg/cm²
